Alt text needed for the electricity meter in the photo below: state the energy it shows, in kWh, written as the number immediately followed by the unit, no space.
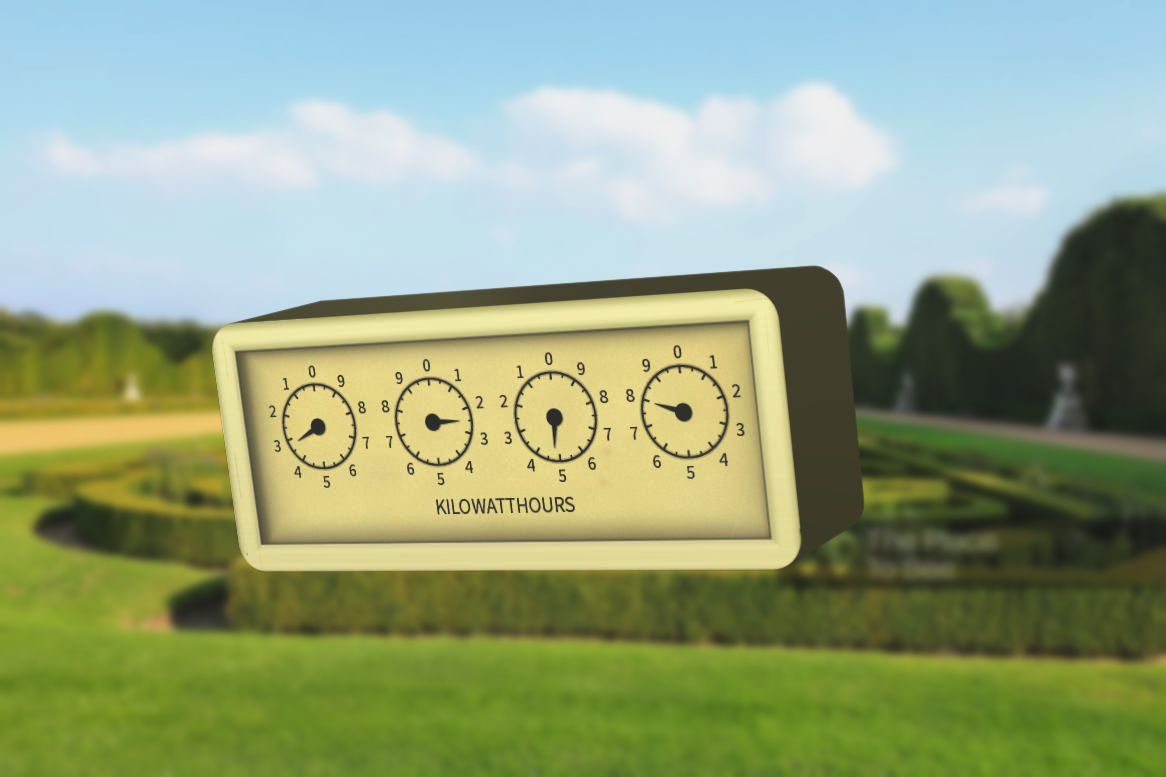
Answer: 3248kWh
